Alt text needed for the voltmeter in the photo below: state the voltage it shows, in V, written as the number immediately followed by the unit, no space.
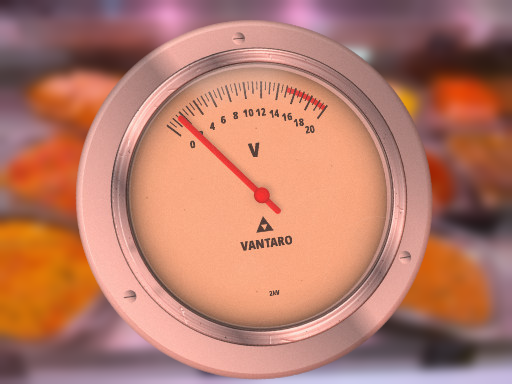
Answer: 1.5V
